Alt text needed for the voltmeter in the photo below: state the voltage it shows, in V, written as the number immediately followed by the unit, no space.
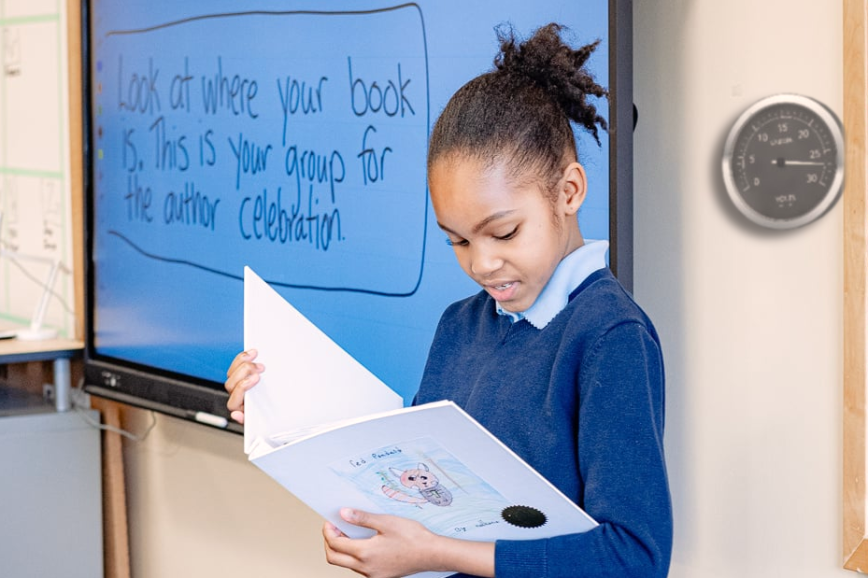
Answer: 27V
